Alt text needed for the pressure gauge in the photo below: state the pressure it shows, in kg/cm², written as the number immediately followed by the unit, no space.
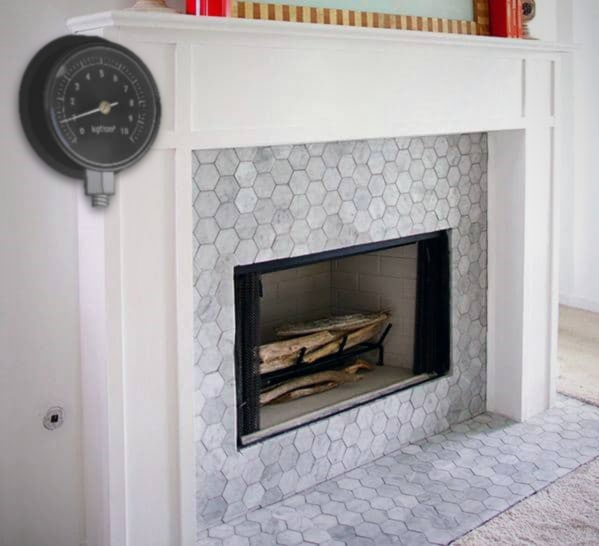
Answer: 1kg/cm²
